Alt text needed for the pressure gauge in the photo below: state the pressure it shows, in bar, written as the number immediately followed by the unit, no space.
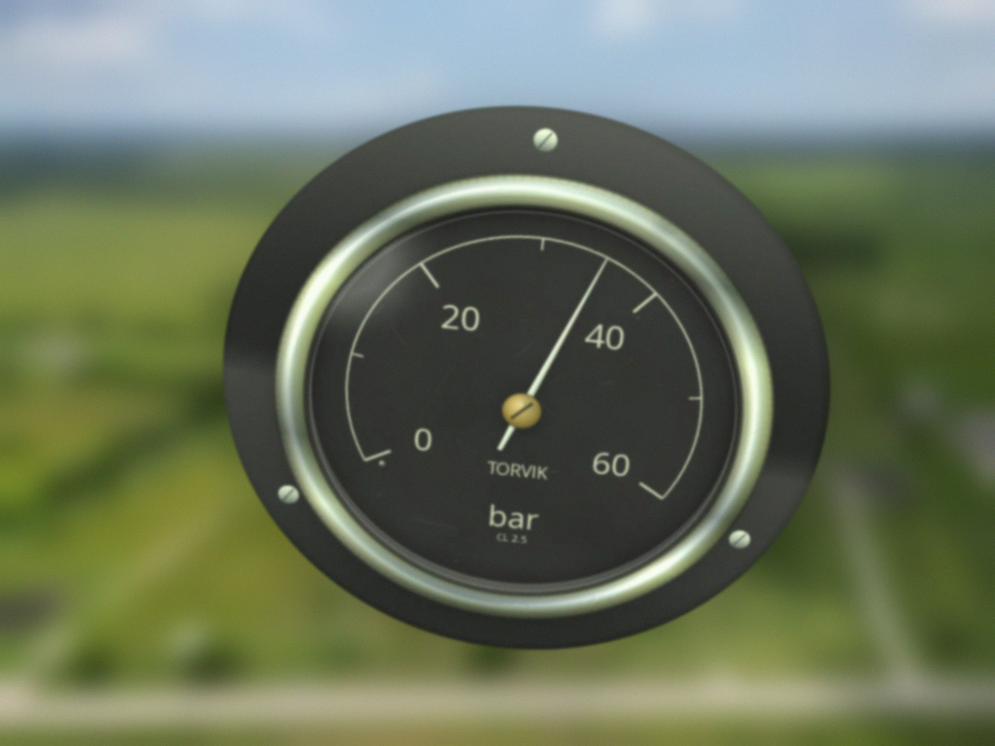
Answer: 35bar
